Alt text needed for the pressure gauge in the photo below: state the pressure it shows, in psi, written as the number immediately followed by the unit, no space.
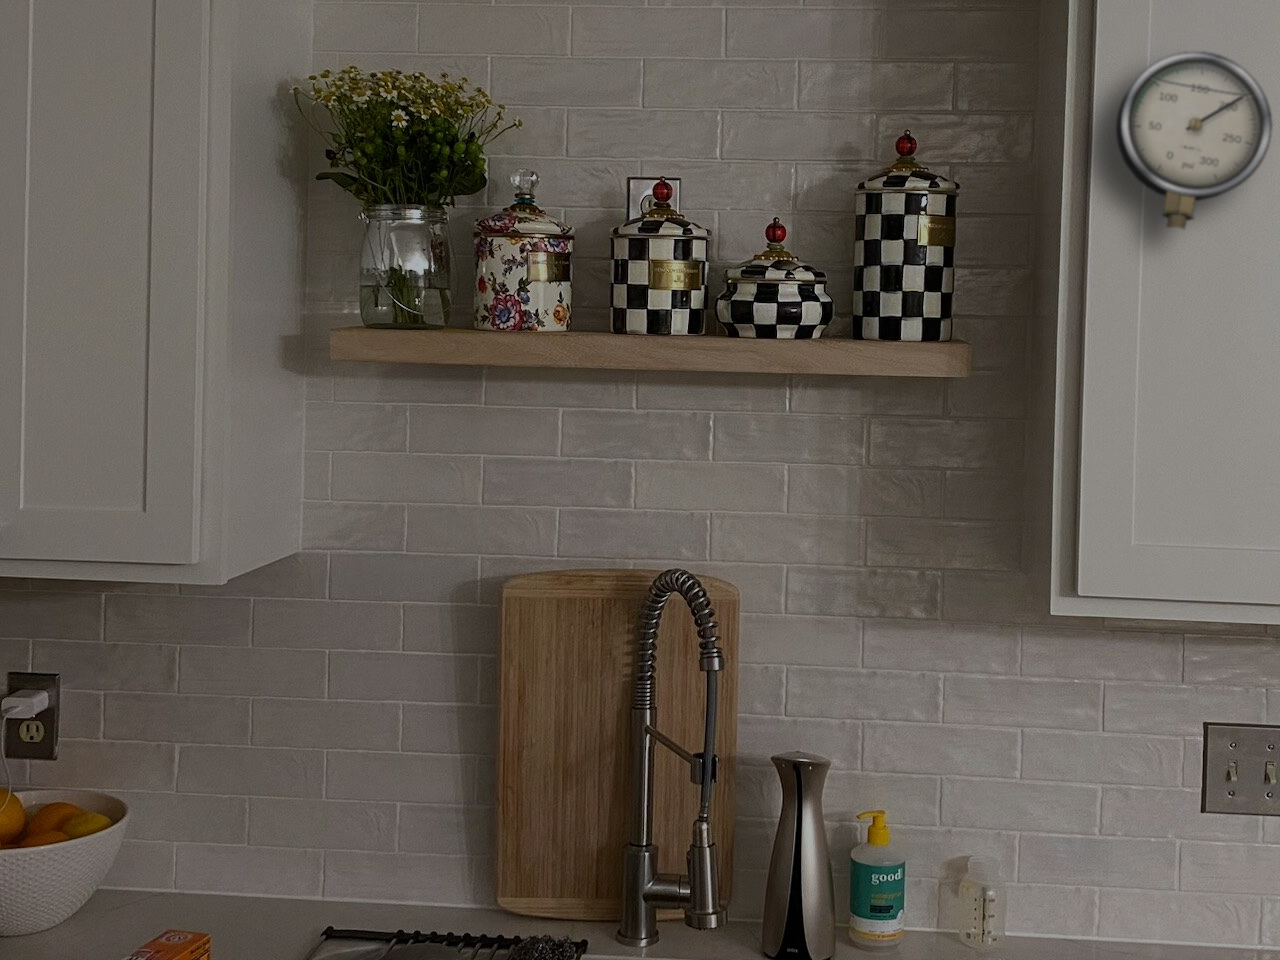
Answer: 200psi
